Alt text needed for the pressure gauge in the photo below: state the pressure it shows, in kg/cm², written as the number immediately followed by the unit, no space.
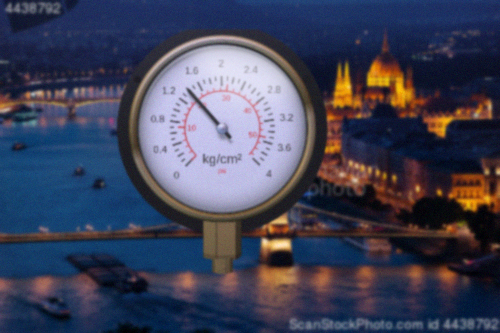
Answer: 1.4kg/cm²
